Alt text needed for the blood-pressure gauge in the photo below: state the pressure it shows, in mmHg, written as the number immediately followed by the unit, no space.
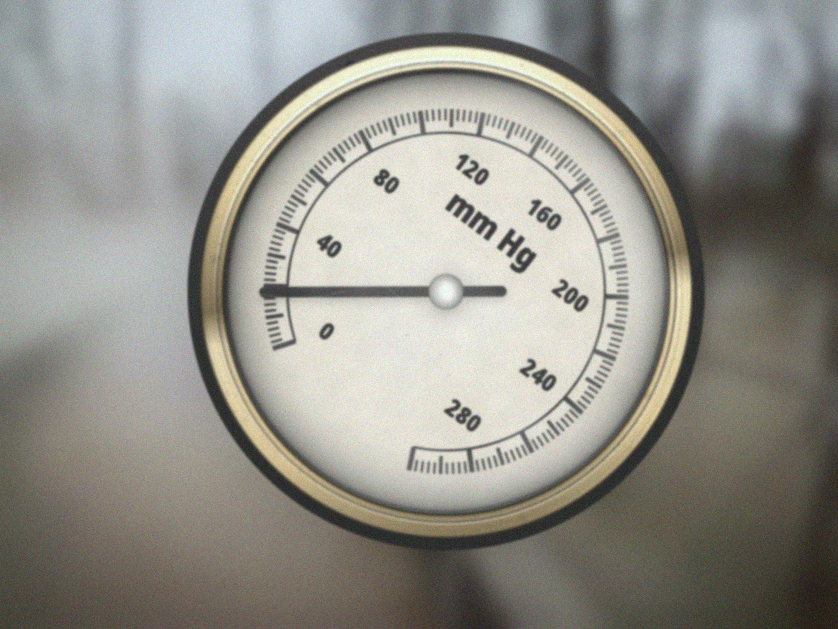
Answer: 18mmHg
